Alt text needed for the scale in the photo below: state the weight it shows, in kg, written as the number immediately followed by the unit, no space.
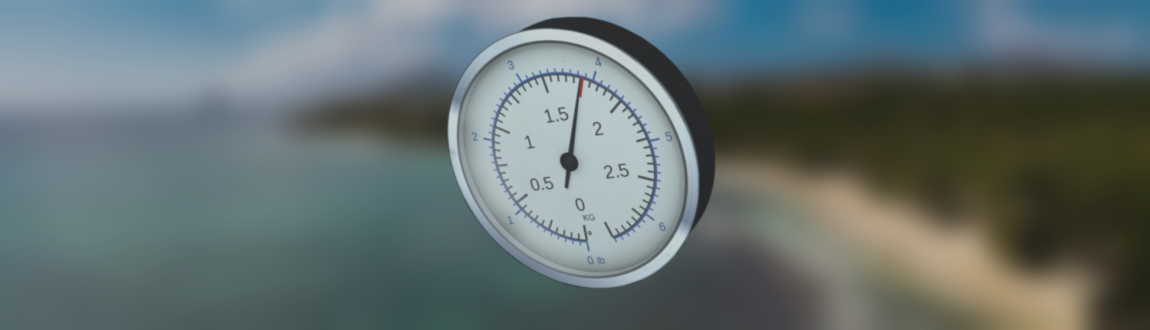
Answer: 1.75kg
